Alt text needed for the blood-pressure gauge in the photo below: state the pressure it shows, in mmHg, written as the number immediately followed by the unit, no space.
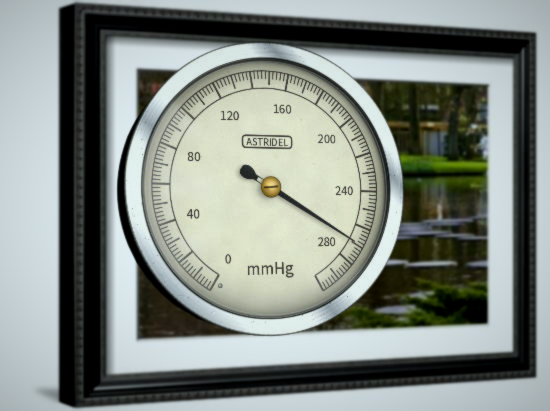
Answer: 270mmHg
